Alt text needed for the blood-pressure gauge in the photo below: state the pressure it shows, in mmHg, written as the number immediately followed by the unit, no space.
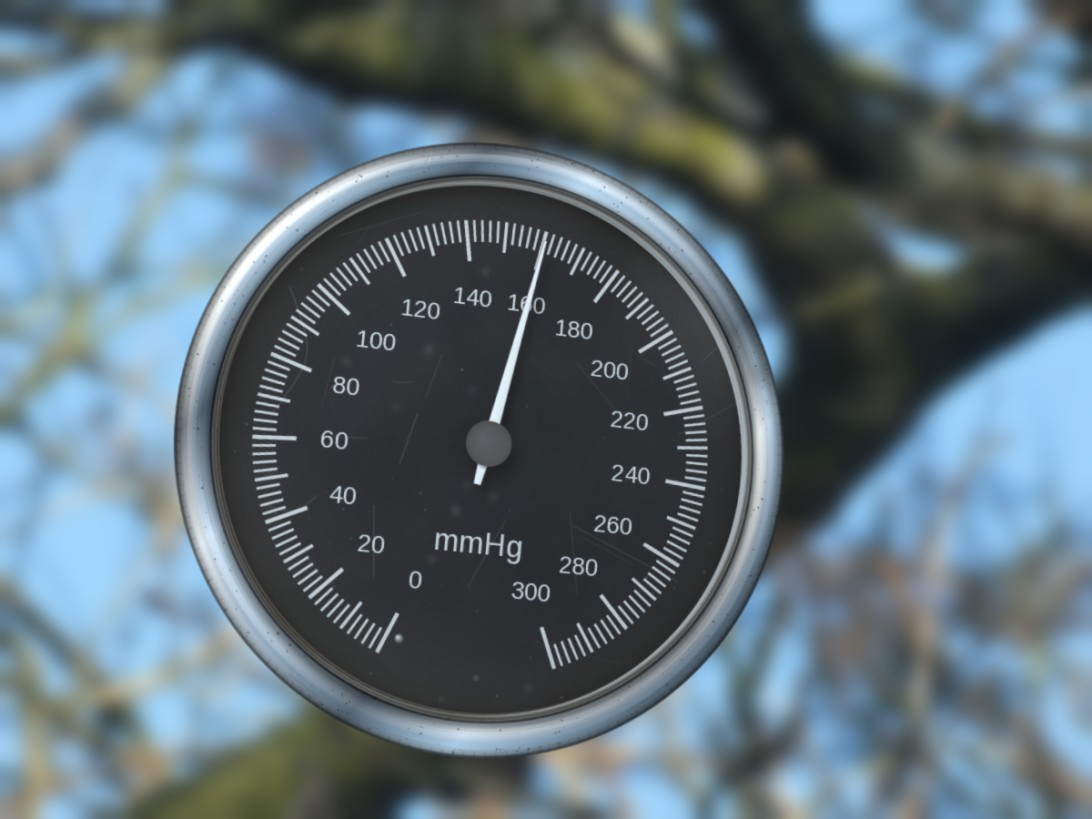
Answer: 160mmHg
